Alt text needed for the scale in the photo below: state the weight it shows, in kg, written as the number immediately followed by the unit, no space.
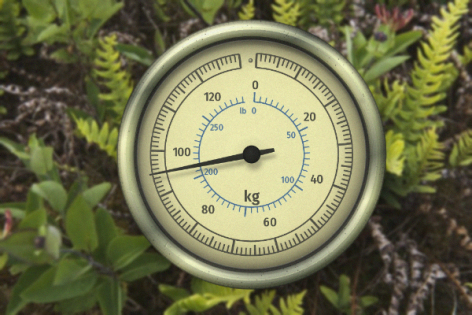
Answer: 95kg
